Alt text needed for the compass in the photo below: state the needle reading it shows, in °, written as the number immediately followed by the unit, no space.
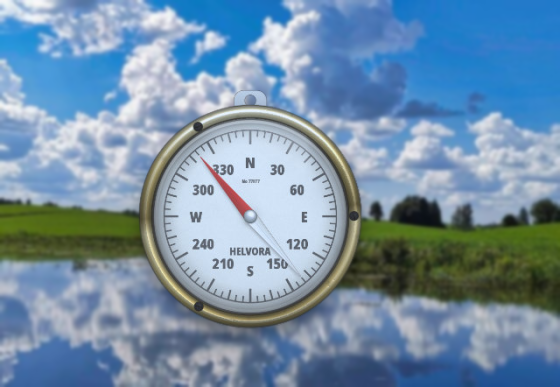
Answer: 320°
